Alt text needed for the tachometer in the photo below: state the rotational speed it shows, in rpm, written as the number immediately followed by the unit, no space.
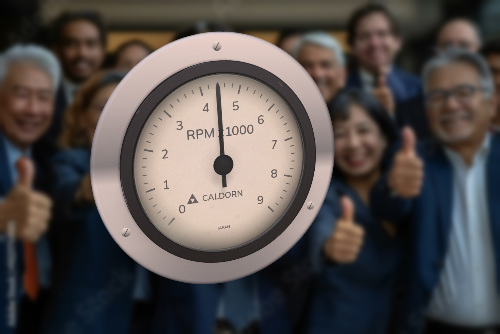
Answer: 4400rpm
